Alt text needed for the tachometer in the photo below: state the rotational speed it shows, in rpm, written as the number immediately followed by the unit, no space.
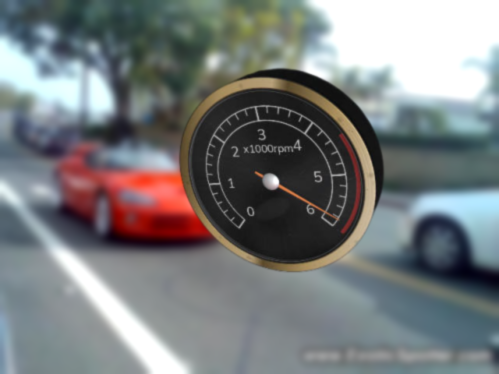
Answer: 5800rpm
